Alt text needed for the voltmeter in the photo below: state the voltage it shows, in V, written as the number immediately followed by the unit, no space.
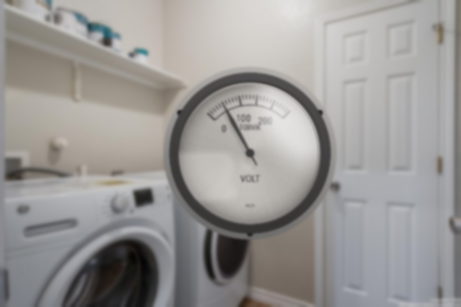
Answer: 50V
